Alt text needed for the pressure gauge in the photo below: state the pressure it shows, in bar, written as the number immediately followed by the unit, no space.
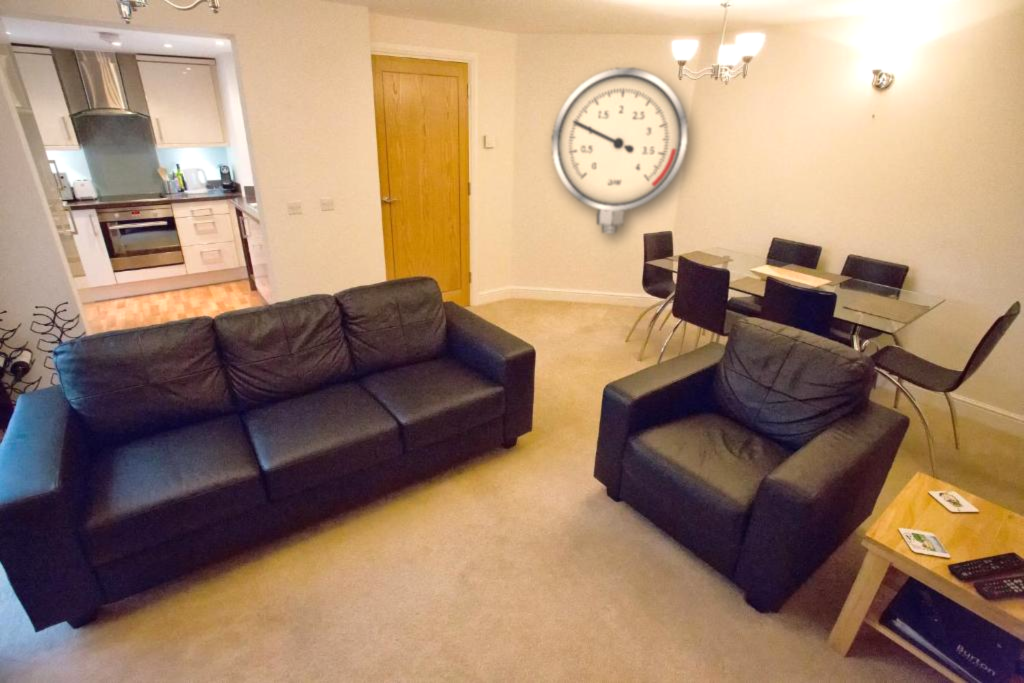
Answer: 1bar
